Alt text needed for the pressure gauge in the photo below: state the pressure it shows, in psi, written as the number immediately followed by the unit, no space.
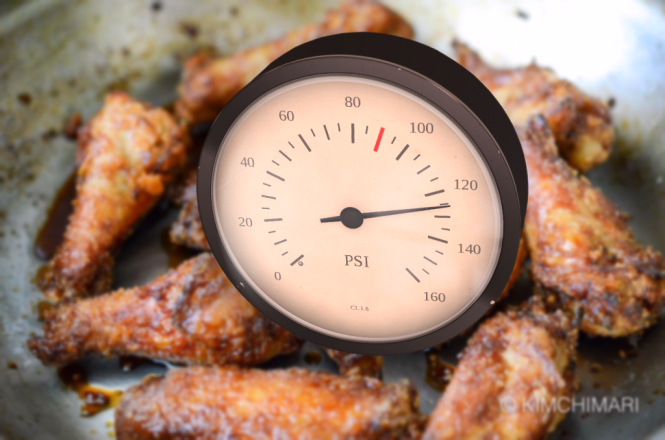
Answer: 125psi
